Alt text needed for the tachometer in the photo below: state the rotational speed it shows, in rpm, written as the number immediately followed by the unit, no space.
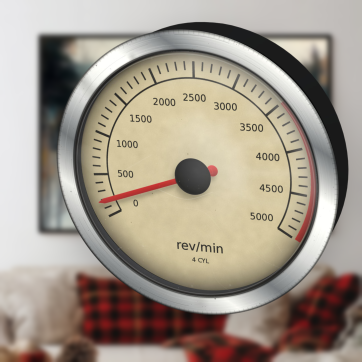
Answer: 200rpm
